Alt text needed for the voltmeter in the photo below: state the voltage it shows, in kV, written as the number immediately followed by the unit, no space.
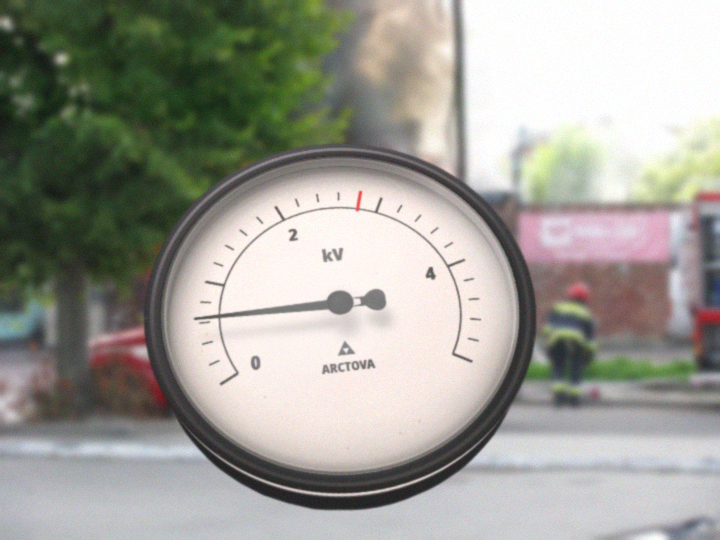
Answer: 0.6kV
